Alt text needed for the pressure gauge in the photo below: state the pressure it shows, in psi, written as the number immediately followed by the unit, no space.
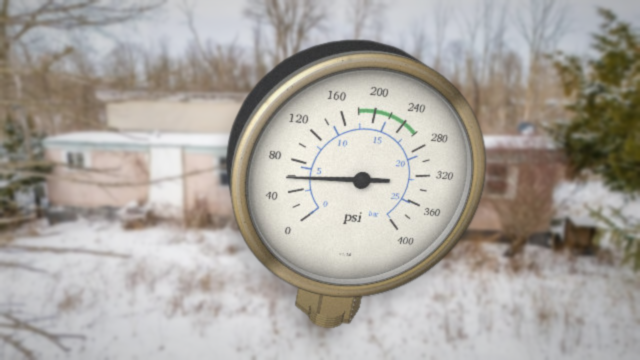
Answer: 60psi
